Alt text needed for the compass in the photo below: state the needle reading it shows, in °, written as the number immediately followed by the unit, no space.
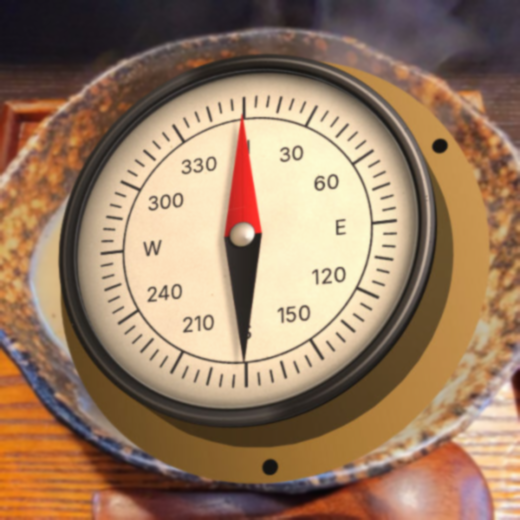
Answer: 0°
